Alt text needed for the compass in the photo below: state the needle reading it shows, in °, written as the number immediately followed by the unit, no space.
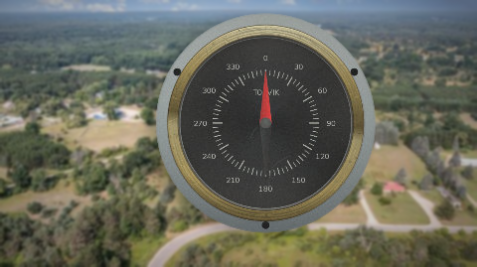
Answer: 0°
